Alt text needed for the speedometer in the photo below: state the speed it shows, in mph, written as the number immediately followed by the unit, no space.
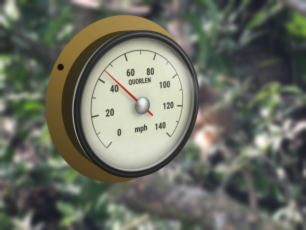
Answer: 45mph
